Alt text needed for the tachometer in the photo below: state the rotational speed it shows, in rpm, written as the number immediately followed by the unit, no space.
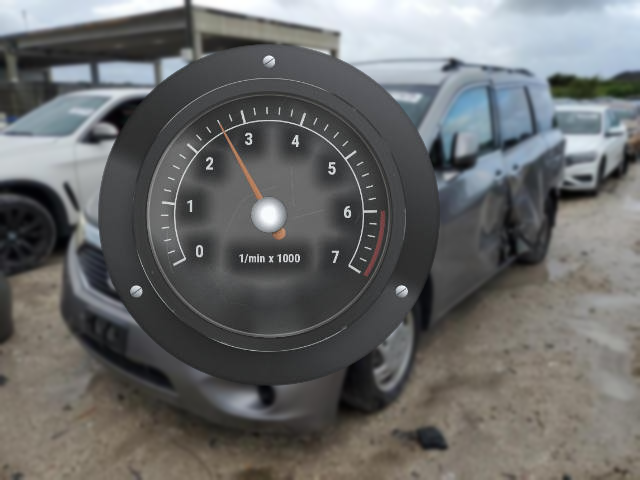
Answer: 2600rpm
